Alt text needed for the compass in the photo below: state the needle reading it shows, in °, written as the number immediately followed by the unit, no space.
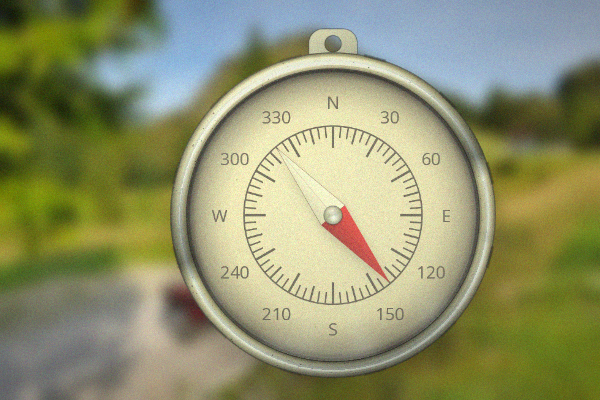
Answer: 140°
